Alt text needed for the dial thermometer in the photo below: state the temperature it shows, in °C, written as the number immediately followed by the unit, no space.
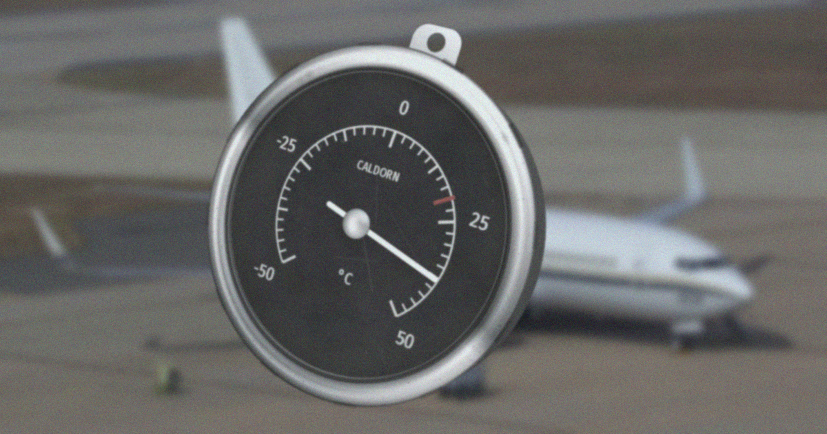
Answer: 37.5°C
